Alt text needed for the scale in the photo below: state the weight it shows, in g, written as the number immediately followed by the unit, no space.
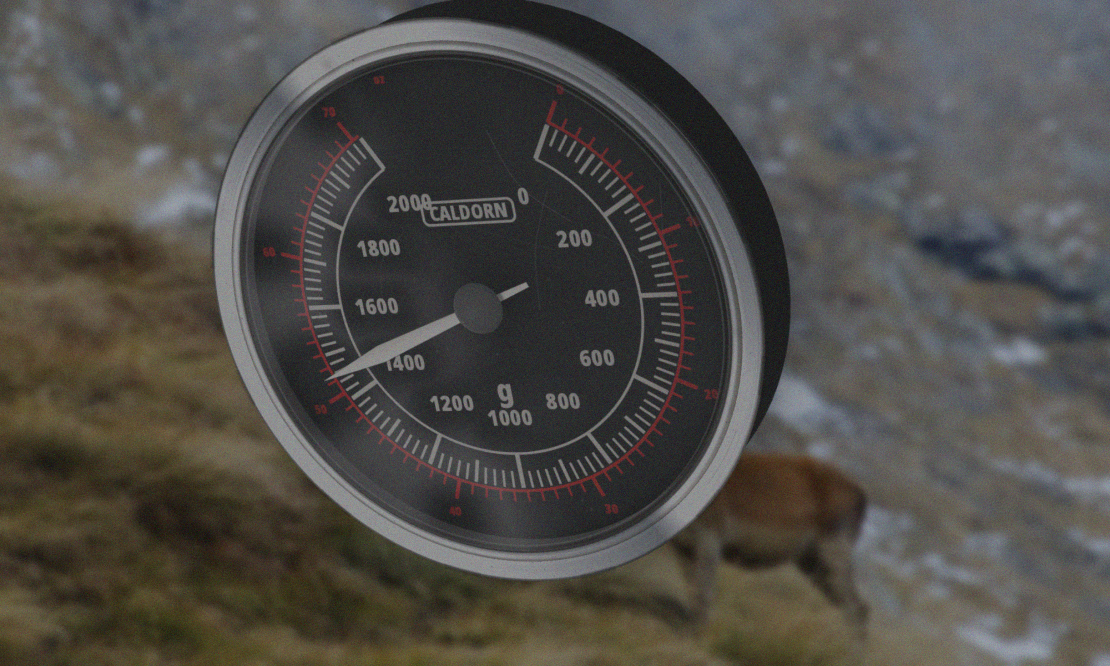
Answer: 1460g
